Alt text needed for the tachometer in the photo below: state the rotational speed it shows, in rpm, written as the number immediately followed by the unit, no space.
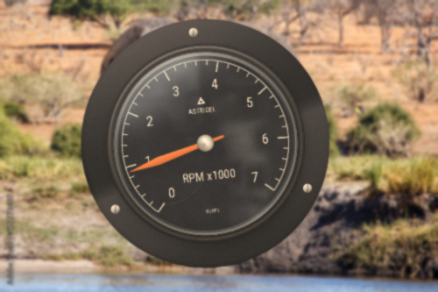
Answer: 900rpm
